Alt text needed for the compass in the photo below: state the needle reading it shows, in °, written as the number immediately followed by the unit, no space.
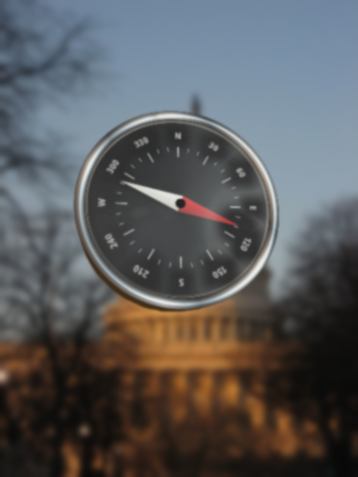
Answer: 110°
